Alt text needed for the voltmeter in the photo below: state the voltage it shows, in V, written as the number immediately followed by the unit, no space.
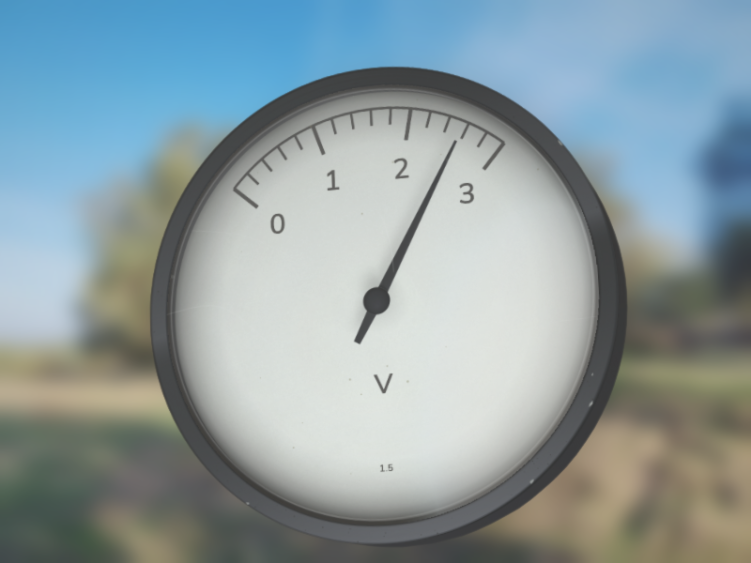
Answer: 2.6V
